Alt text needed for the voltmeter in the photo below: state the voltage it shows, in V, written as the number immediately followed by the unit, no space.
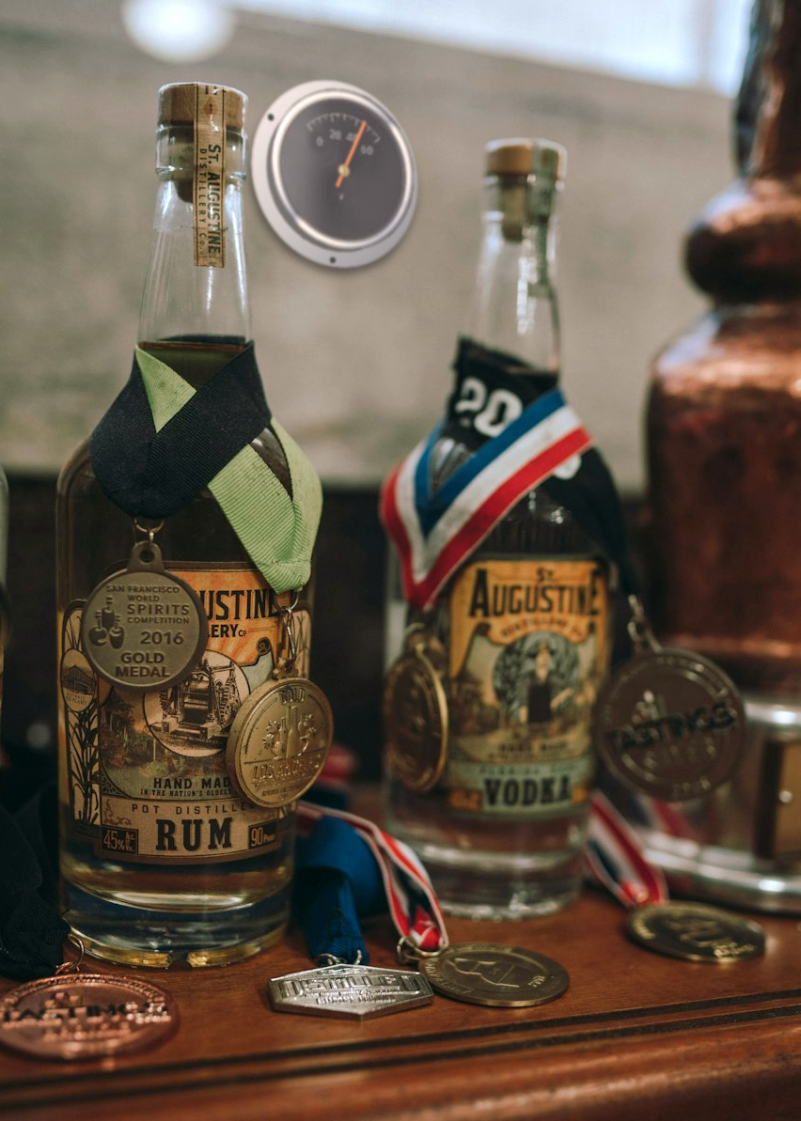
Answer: 45V
